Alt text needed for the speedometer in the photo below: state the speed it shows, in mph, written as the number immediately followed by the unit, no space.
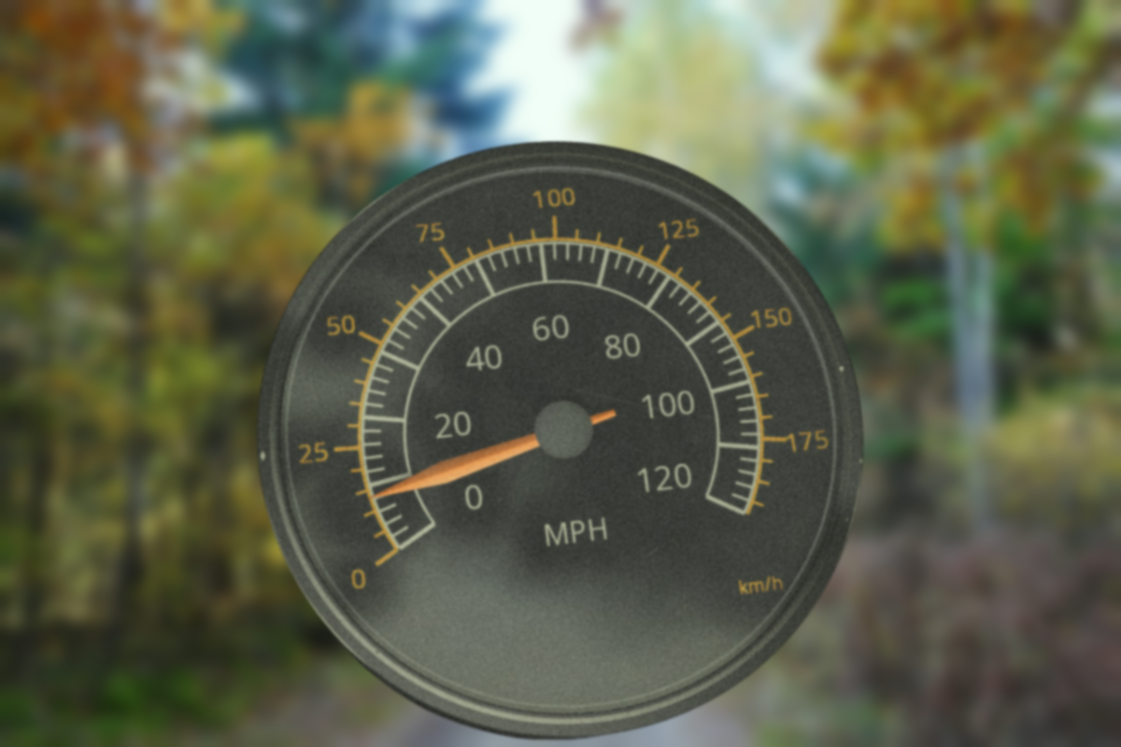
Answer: 8mph
